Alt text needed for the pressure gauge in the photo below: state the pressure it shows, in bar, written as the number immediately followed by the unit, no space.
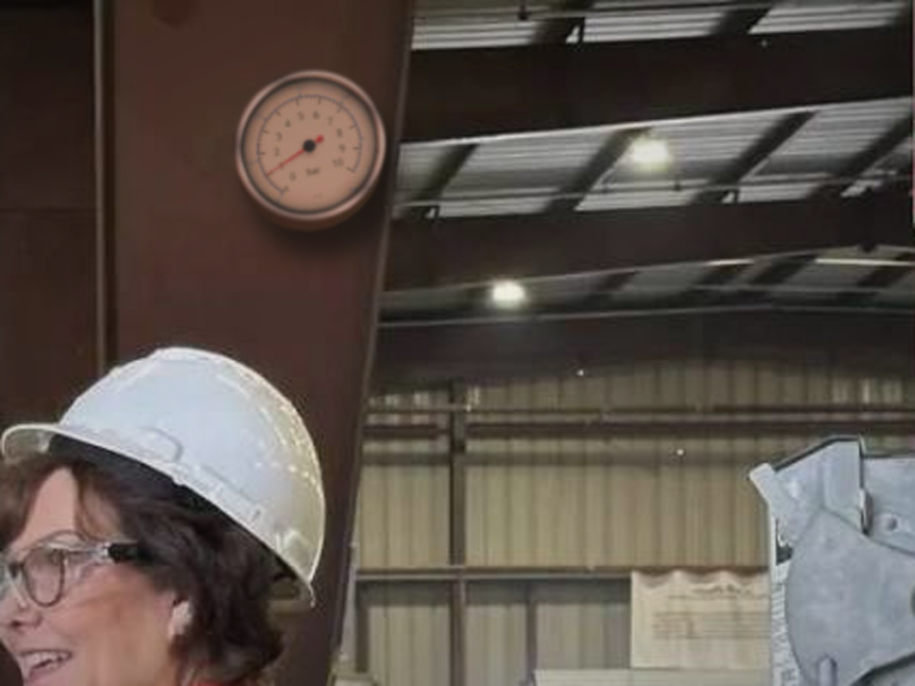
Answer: 1bar
